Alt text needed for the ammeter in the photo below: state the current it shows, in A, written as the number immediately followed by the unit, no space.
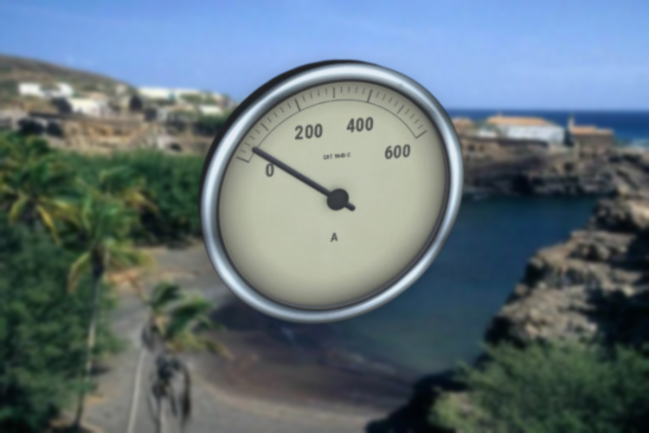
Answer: 40A
